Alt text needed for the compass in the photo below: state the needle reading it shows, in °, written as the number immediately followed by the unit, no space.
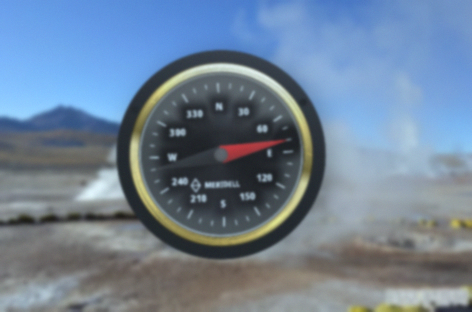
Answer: 80°
